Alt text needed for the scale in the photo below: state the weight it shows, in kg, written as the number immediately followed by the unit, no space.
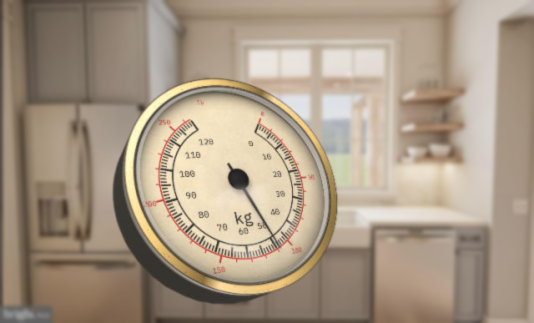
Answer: 50kg
